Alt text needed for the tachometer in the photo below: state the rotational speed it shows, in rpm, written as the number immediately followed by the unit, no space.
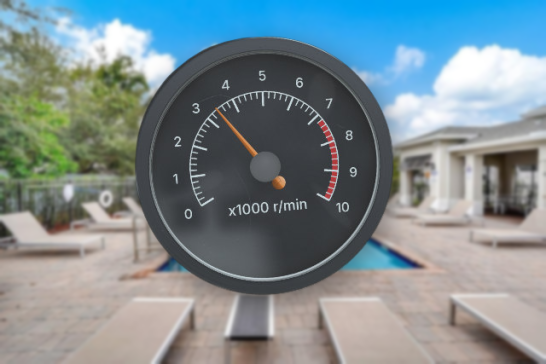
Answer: 3400rpm
